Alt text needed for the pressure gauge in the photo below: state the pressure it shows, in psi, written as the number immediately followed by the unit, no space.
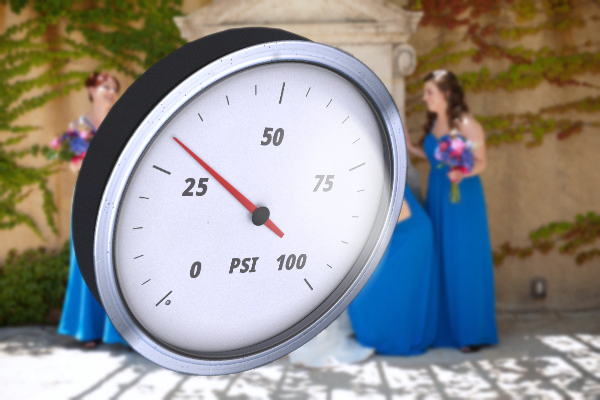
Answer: 30psi
